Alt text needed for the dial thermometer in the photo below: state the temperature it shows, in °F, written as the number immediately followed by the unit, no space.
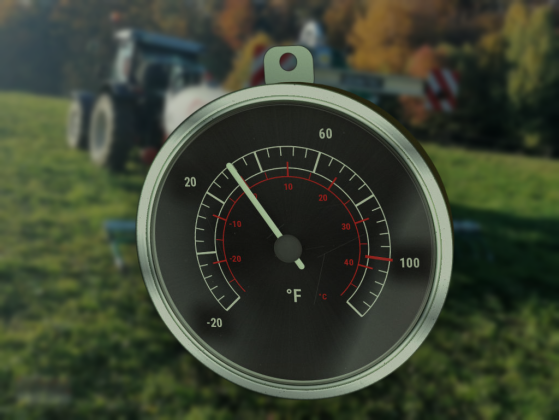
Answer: 32°F
